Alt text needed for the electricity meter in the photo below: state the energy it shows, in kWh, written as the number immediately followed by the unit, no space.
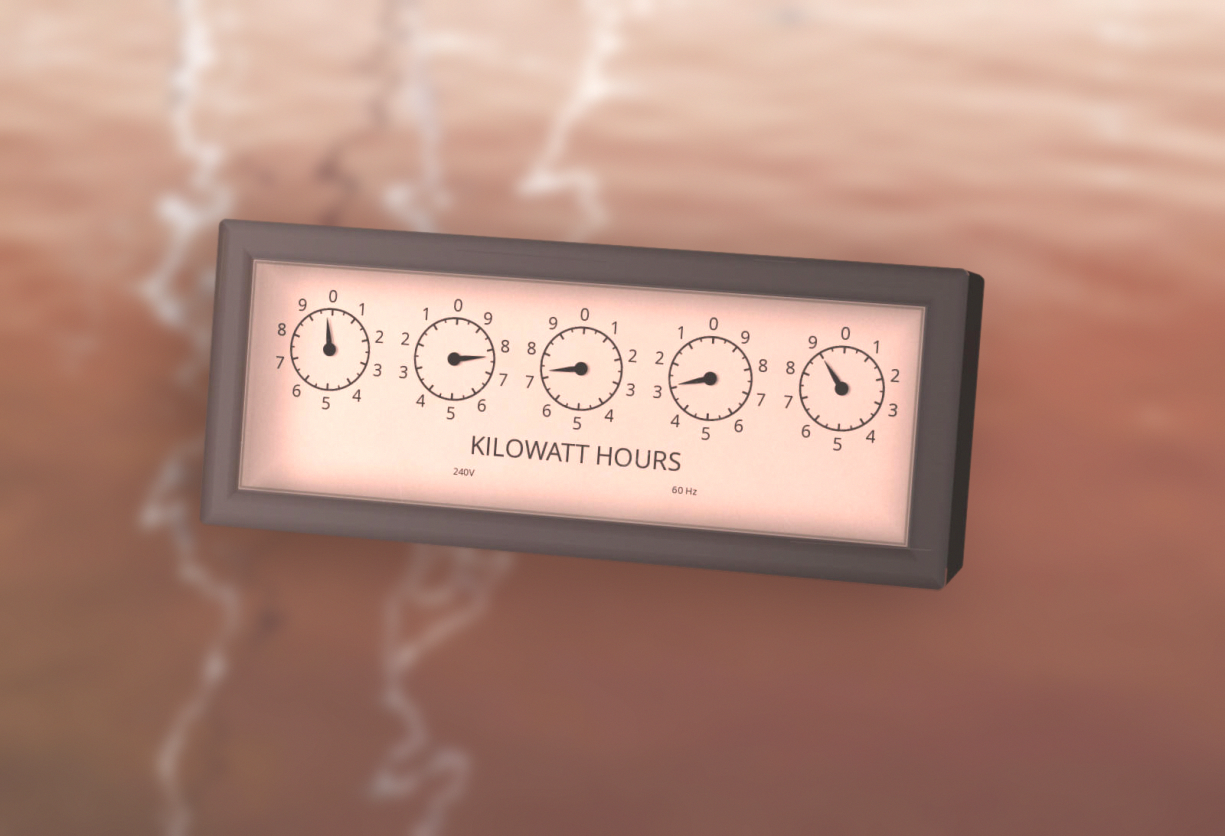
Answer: 97729kWh
